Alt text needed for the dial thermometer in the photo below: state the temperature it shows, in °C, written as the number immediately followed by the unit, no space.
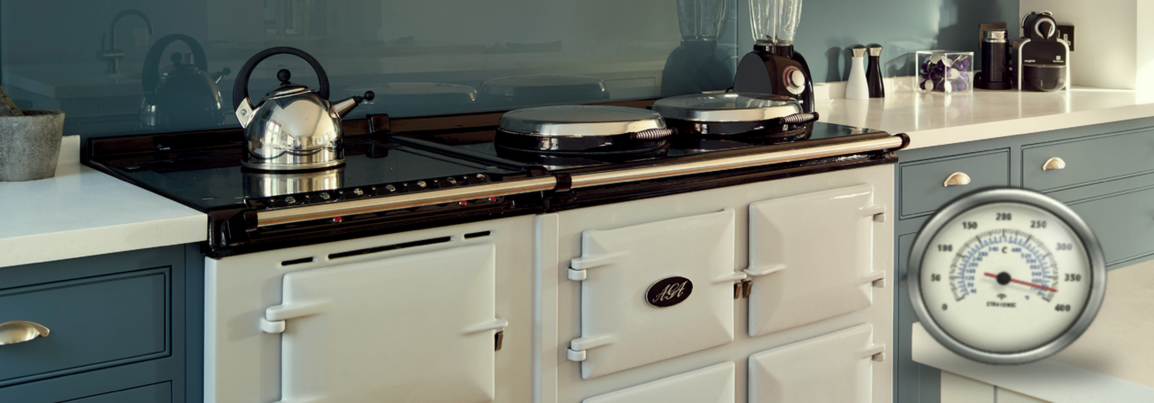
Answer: 375°C
